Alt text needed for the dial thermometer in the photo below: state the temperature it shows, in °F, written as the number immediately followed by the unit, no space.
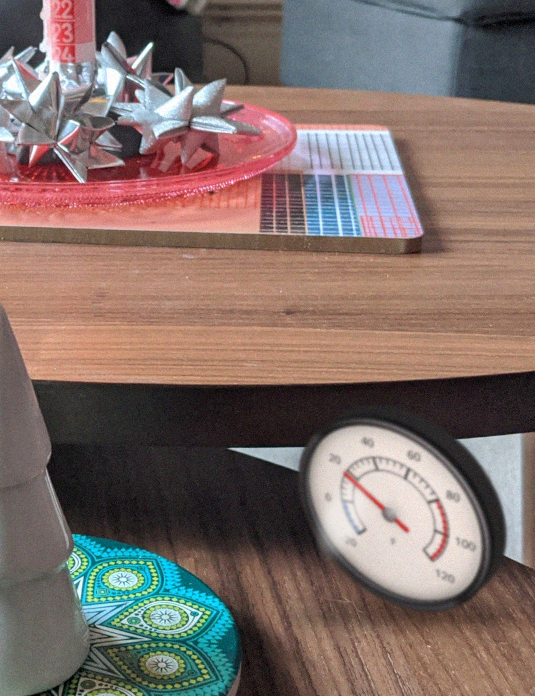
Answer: 20°F
